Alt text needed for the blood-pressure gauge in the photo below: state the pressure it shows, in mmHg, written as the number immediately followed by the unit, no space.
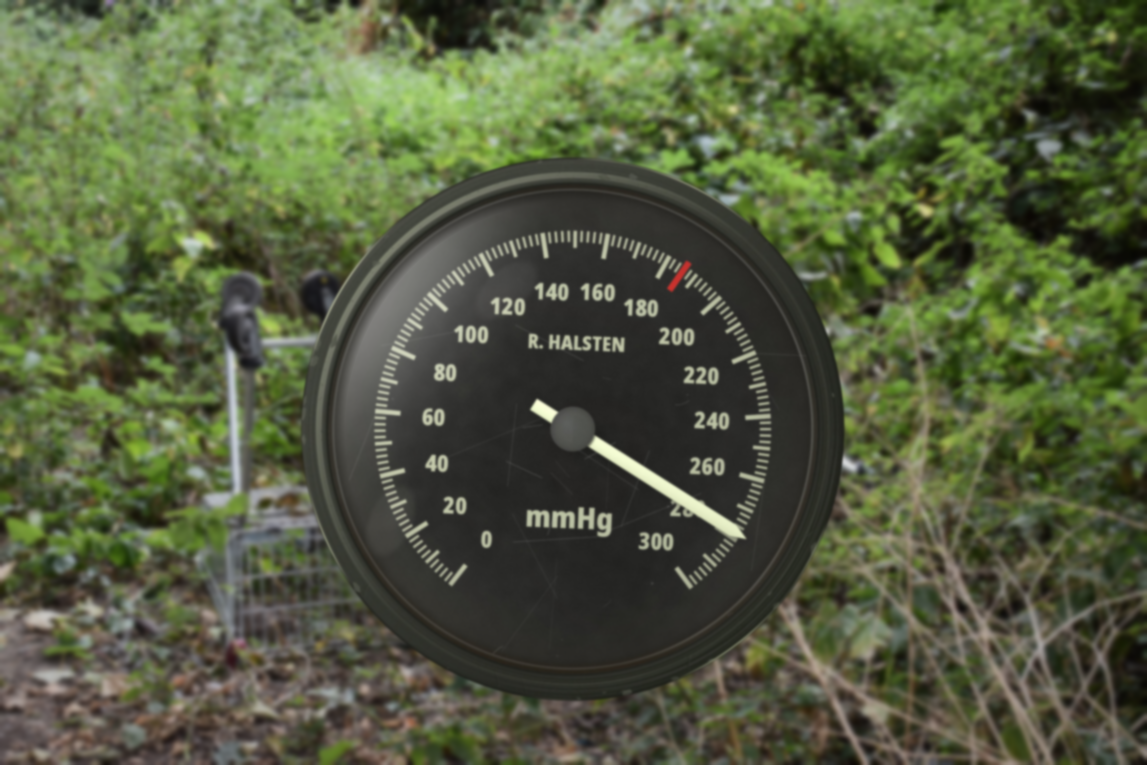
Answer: 278mmHg
